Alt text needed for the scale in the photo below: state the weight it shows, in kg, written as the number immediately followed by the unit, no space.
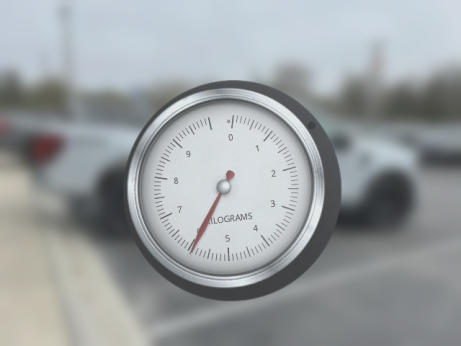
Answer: 5.9kg
